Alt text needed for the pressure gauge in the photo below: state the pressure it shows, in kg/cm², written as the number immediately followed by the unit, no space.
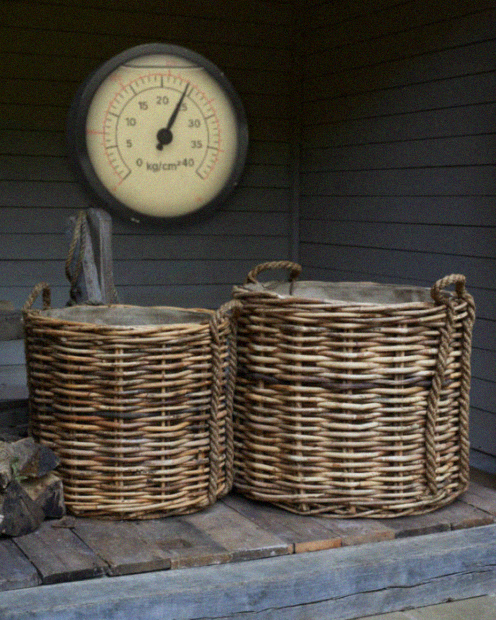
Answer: 24kg/cm²
